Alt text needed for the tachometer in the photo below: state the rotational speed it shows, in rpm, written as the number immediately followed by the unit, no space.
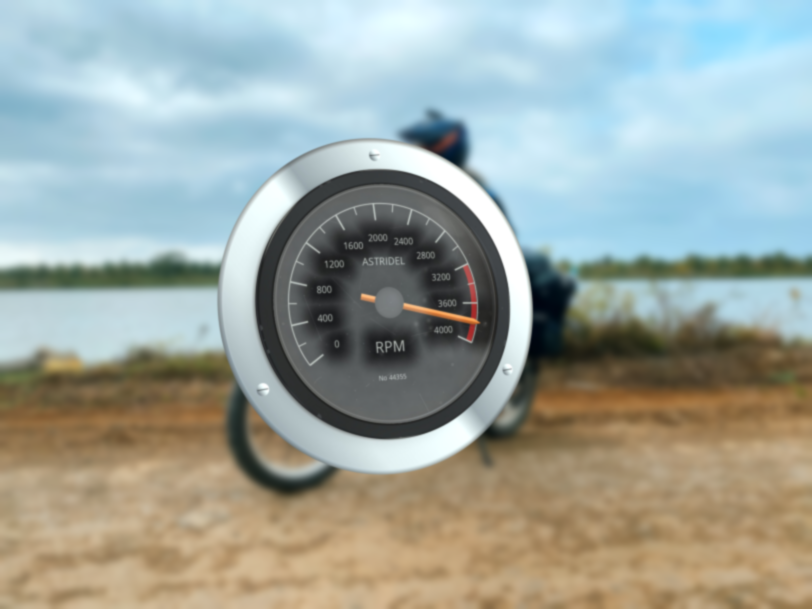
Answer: 3800rpm
